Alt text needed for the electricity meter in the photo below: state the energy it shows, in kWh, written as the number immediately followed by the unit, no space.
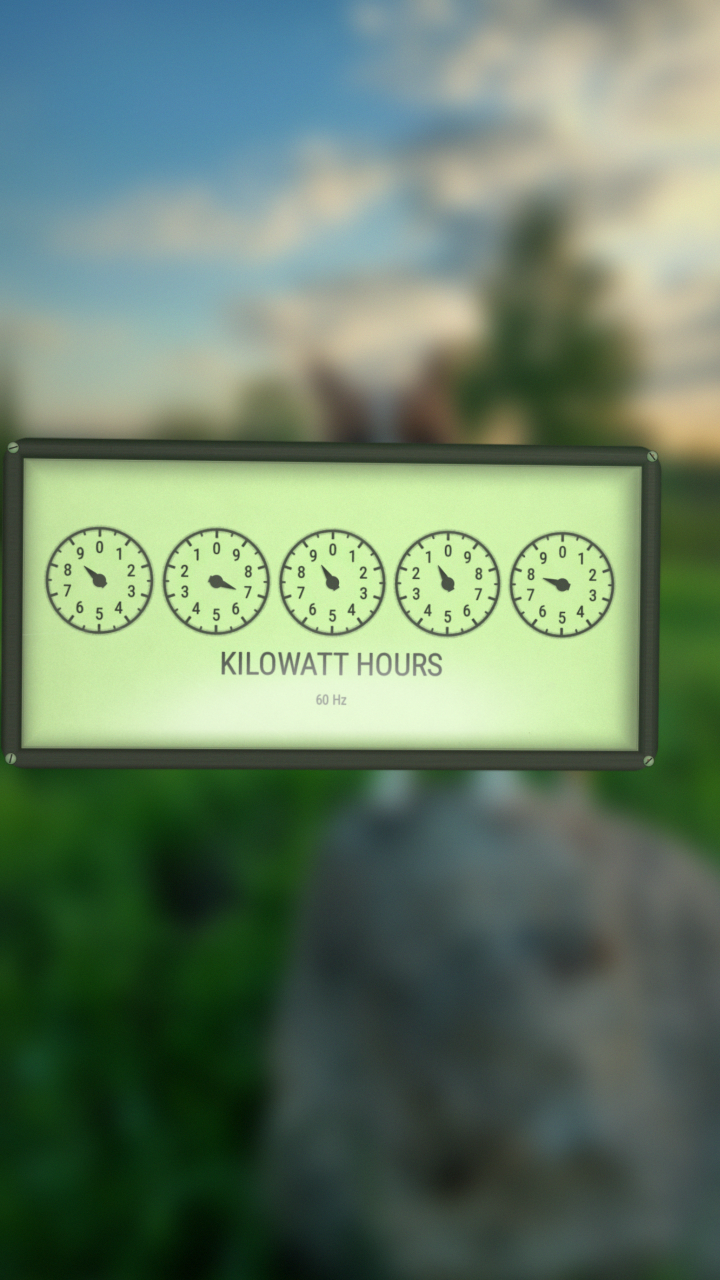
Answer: 86908kWh
